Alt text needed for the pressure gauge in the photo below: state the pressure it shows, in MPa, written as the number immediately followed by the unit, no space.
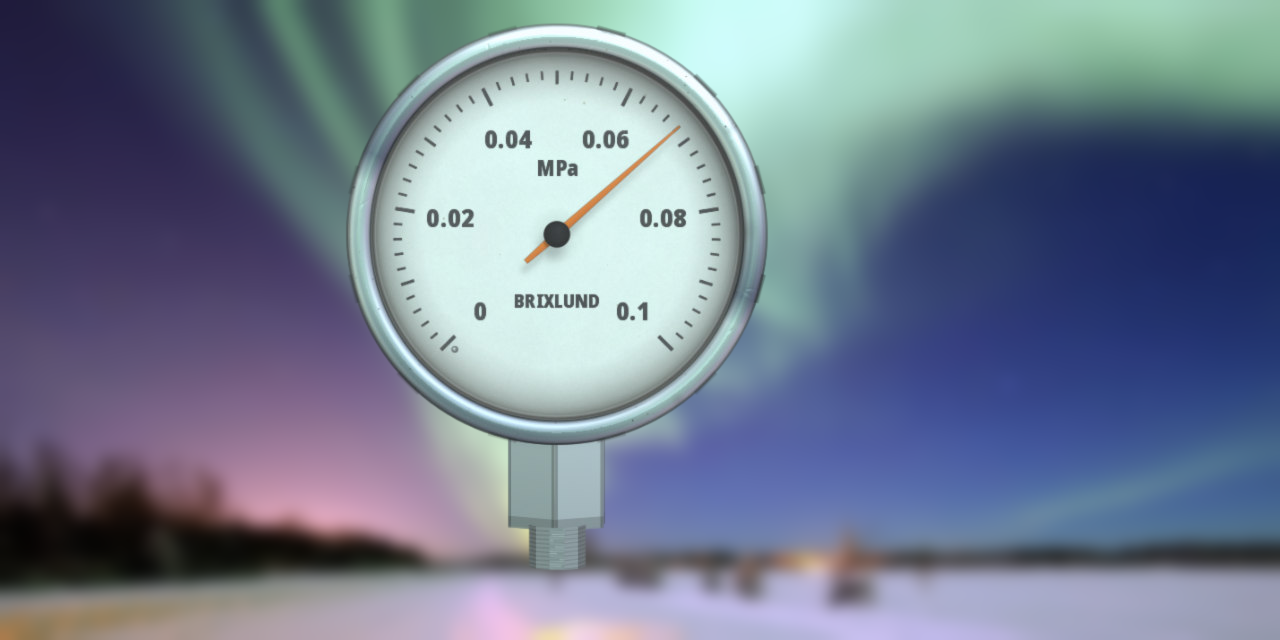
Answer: 0.068MPa
